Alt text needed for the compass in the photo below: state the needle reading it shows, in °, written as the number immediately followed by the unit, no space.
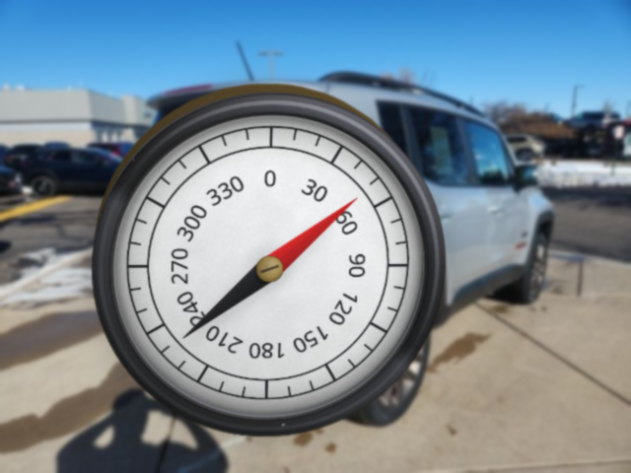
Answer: 50°
